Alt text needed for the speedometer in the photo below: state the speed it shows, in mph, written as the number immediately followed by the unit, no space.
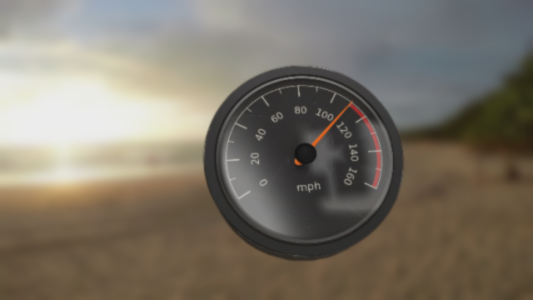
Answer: 110mph
